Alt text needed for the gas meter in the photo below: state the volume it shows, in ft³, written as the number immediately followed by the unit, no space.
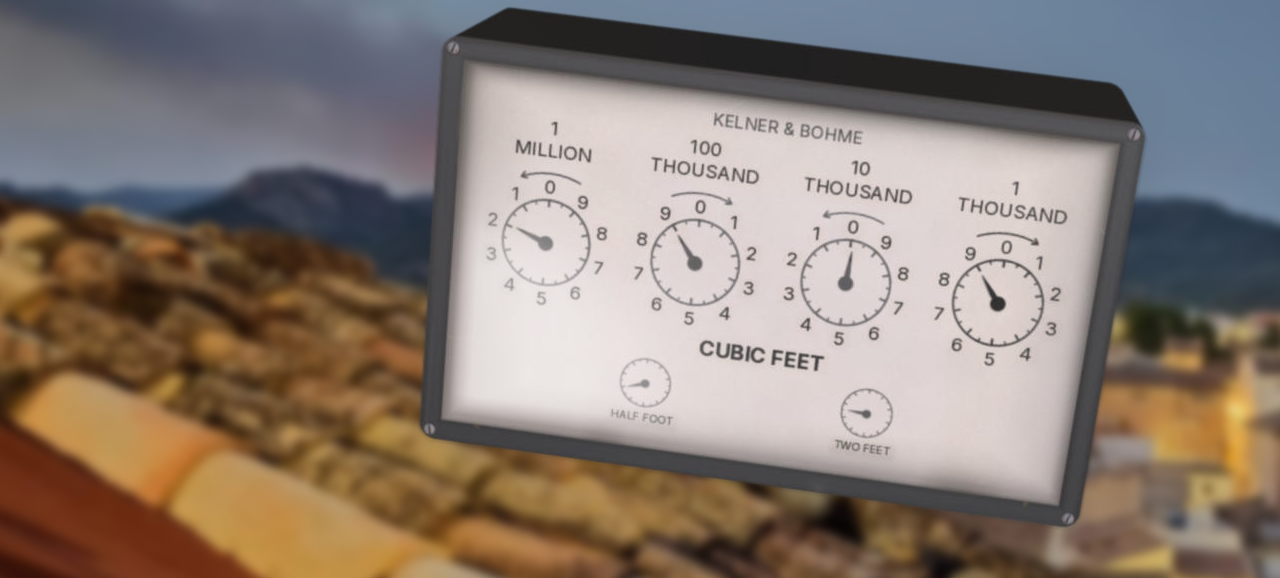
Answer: 189900ft³
